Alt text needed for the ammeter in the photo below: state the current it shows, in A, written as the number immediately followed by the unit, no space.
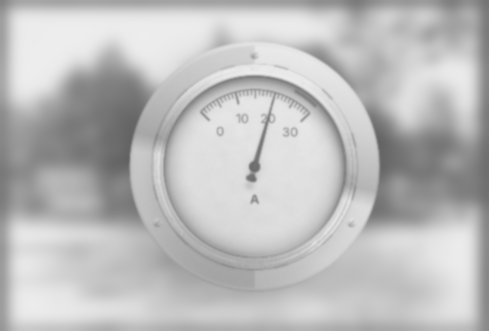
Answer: 20A
